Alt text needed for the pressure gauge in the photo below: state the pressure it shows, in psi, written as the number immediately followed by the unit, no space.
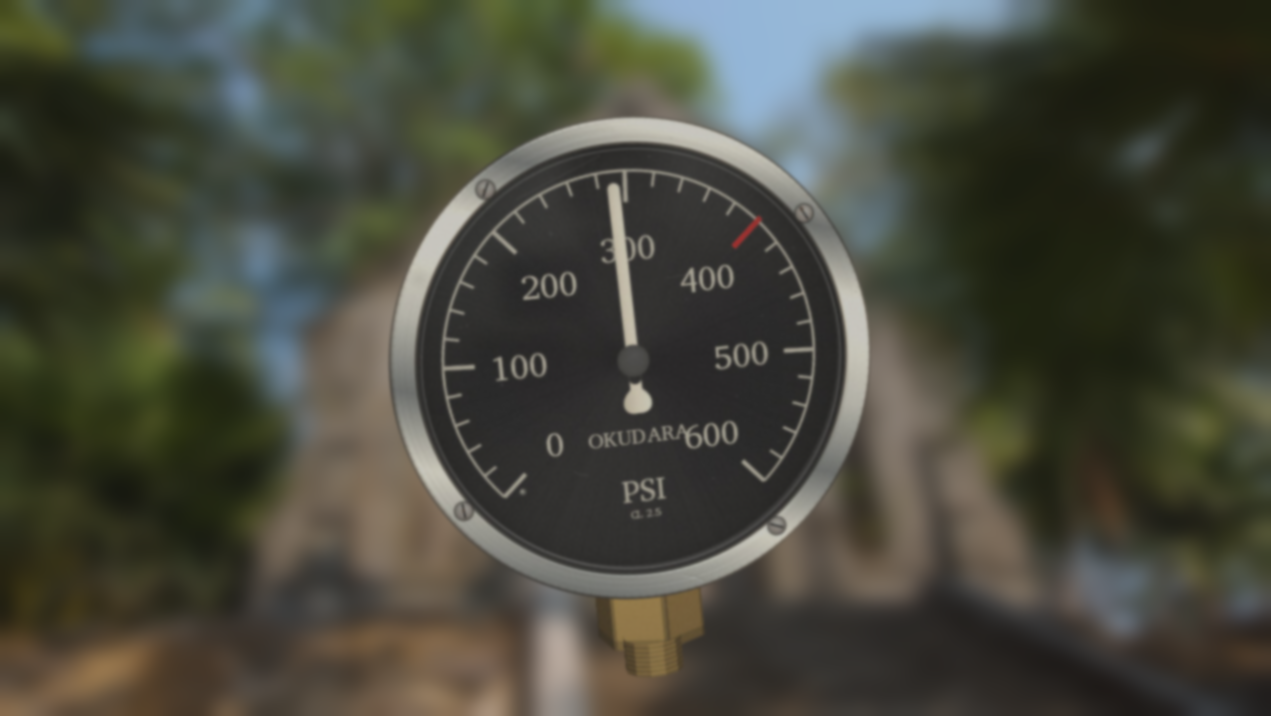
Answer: 290psi
